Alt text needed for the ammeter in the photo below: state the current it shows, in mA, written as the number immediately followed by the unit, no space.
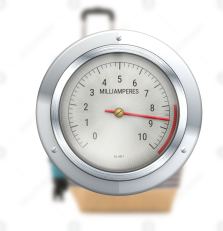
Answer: 8.6mA
